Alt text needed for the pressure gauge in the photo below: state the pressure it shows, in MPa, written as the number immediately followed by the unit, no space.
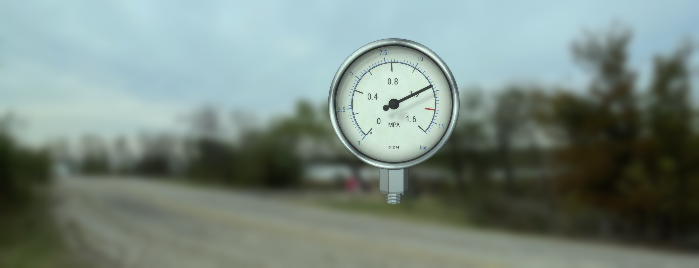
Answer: 1.2MPa
